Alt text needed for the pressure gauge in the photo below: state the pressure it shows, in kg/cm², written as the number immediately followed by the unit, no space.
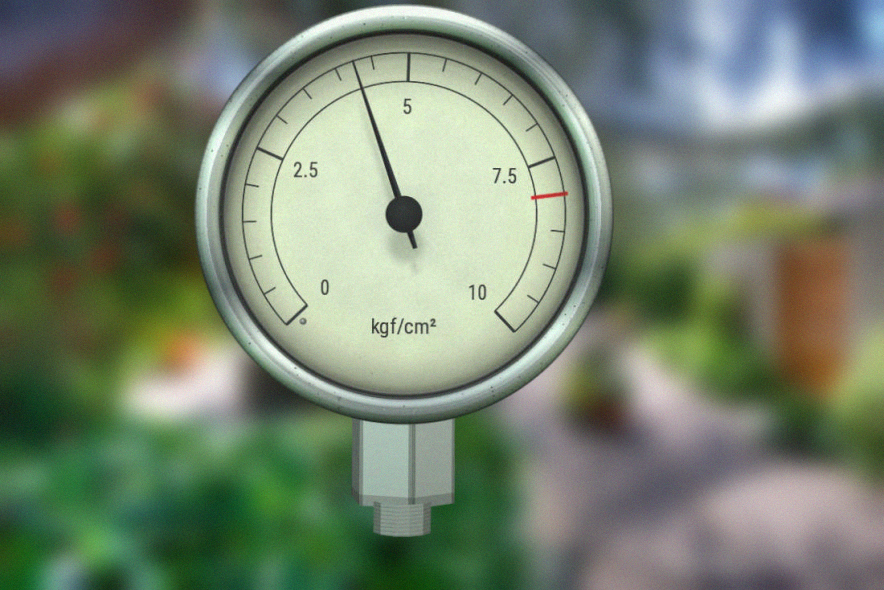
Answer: 4.25kg/cm²
